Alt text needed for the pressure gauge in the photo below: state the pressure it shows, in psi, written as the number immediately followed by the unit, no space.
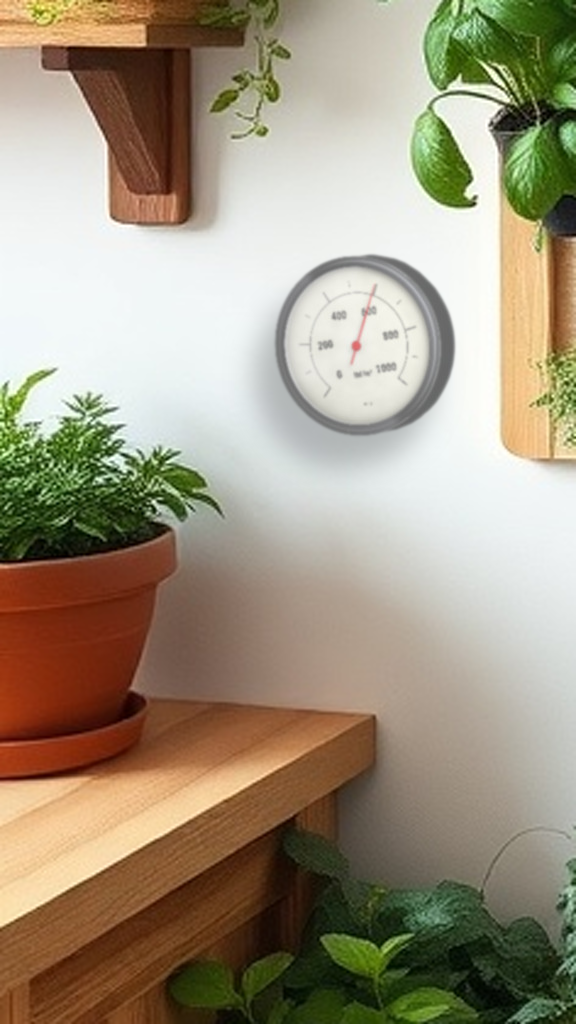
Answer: 600psi
